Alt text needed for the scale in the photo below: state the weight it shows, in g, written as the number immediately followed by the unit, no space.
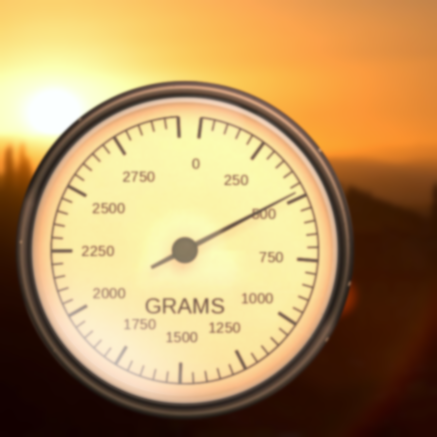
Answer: 475g
